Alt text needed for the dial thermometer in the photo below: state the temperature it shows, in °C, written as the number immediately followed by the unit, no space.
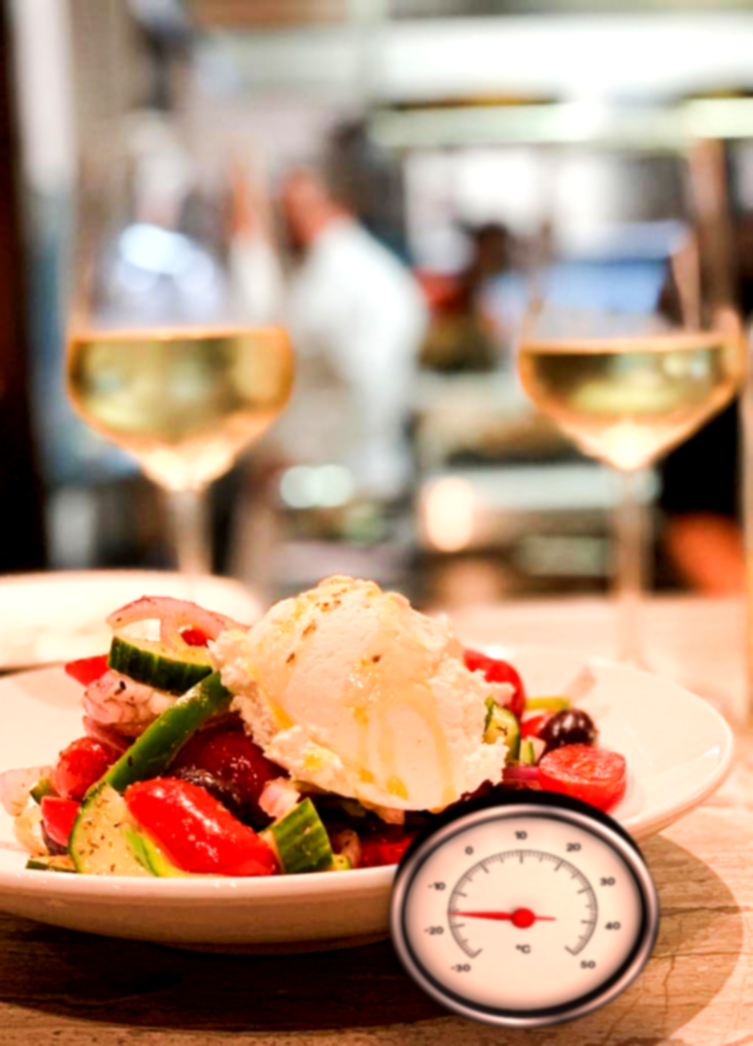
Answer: -15°C
